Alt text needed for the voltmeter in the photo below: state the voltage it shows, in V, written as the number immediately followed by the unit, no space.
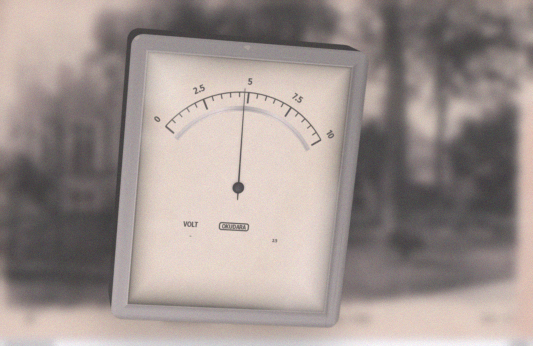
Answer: 4.75V
